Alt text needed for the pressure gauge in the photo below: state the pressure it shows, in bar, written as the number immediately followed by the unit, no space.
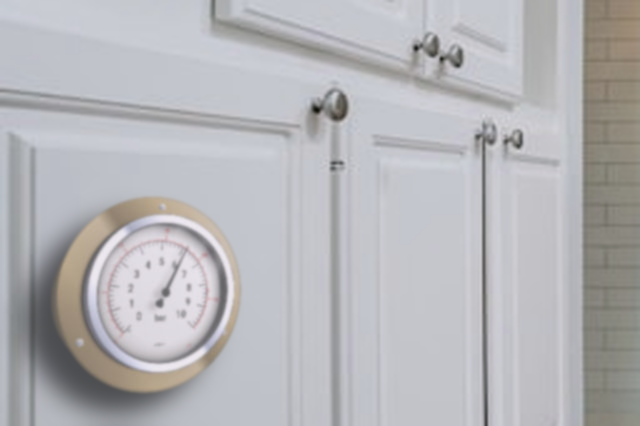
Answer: 6bar
